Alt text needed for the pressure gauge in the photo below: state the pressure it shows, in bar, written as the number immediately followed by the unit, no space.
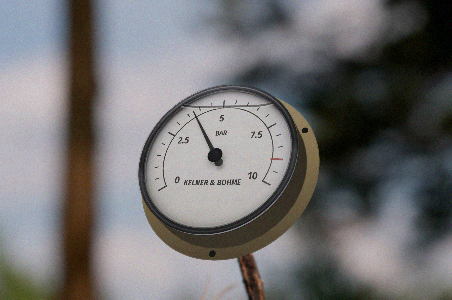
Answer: 3.75bar
